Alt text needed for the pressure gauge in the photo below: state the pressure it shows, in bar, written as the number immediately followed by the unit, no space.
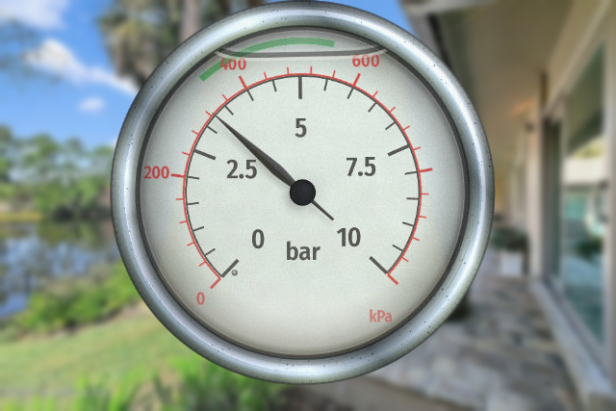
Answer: 3.25bar
